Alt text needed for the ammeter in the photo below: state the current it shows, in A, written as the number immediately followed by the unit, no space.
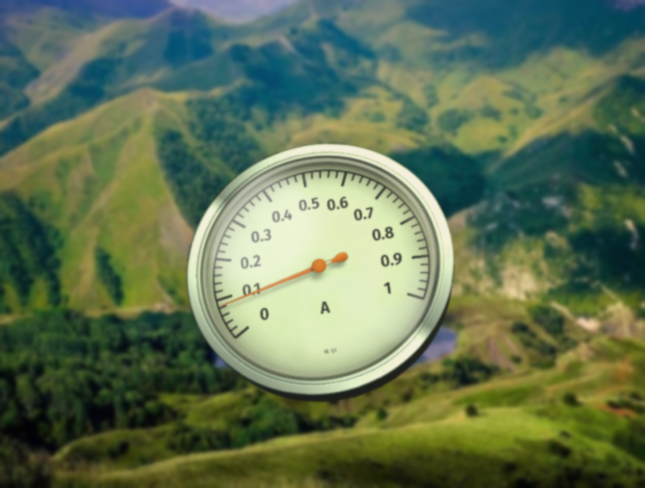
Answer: 0.08A
